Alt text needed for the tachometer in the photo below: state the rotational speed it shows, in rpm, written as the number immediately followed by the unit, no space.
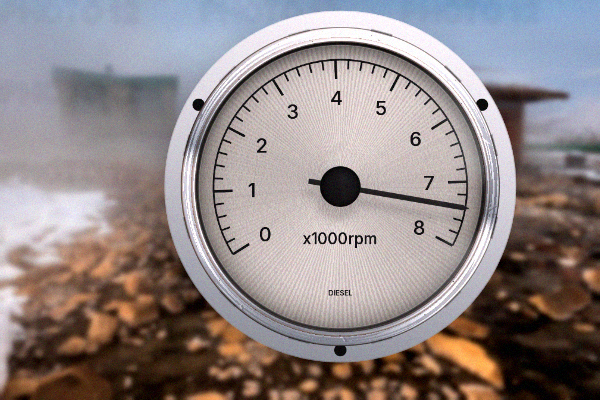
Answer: 7400rpm
